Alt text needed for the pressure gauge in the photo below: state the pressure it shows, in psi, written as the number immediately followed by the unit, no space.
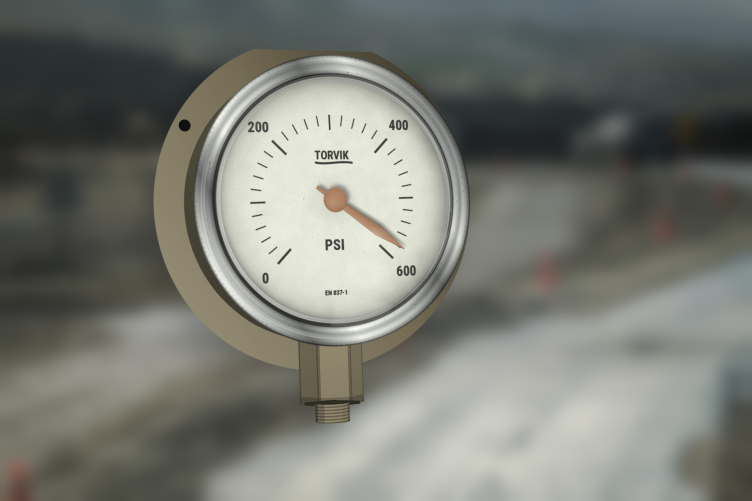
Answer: 580psi
